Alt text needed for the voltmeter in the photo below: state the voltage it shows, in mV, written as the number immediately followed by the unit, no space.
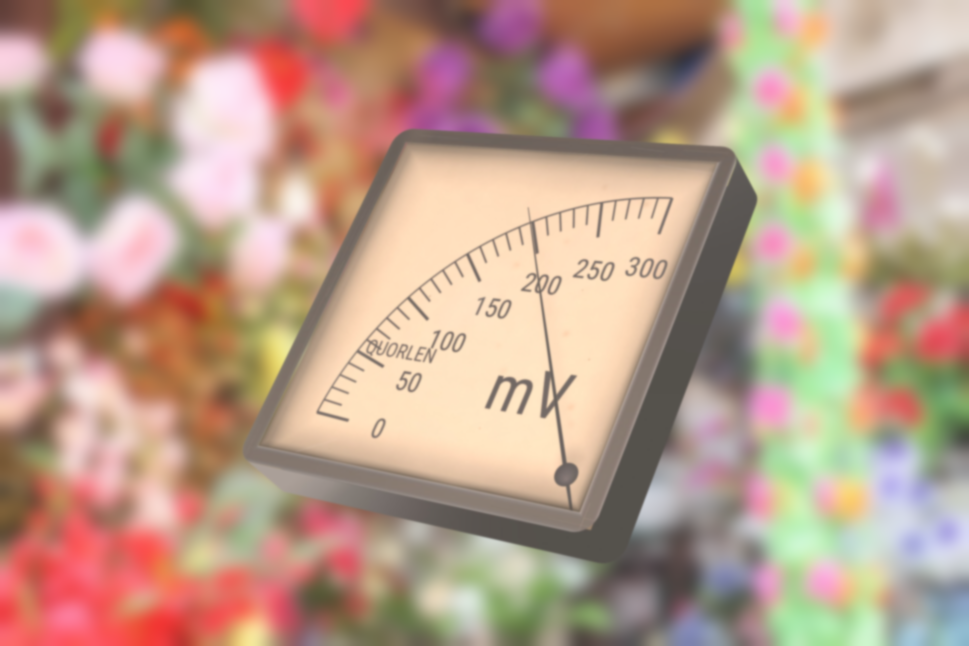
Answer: 200mV
